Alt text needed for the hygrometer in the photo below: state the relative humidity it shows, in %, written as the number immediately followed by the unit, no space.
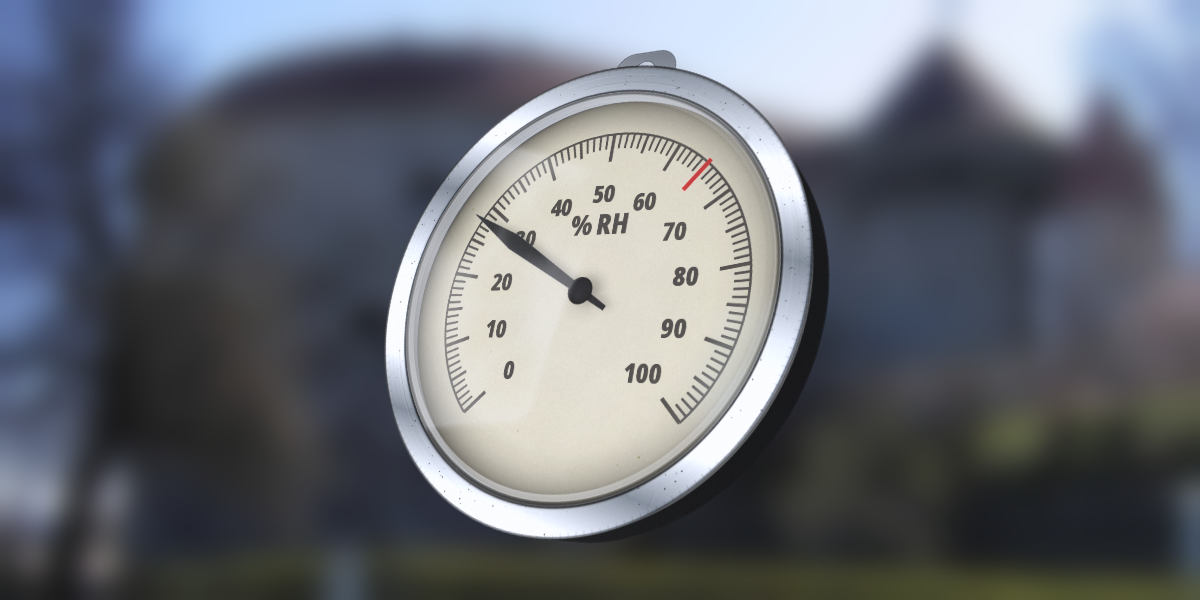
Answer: 28%
